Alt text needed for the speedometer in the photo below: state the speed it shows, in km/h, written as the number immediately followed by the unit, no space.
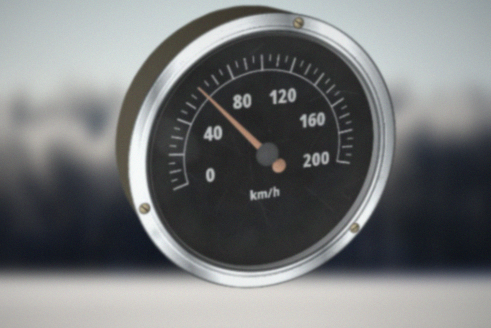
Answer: 60km/h
